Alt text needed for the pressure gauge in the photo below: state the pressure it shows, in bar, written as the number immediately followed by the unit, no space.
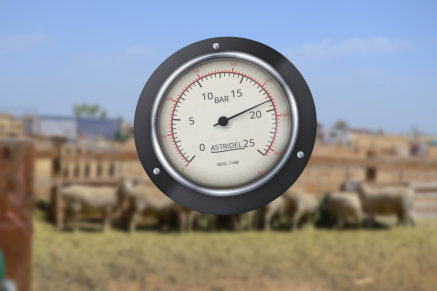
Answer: 19bar
